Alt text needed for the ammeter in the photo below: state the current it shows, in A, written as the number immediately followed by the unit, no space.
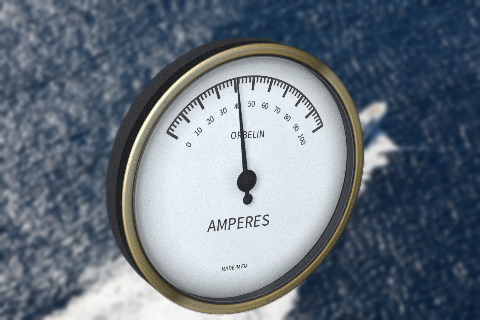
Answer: 40A
